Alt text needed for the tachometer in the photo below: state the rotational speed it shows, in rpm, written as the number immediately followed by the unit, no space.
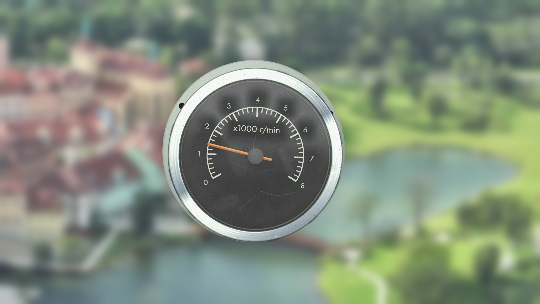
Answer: 1400rpm
